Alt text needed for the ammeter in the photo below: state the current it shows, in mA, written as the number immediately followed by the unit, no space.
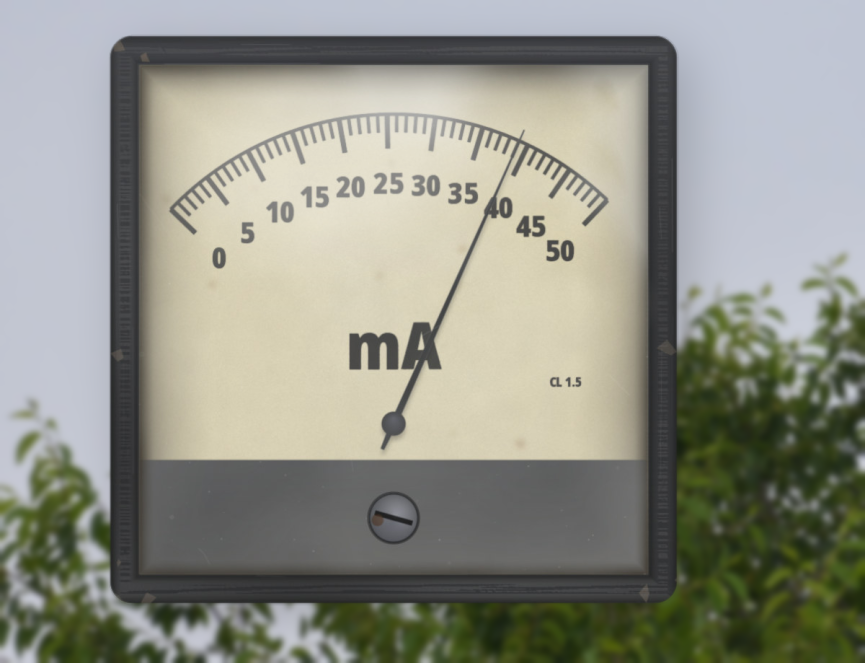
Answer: 39mA
